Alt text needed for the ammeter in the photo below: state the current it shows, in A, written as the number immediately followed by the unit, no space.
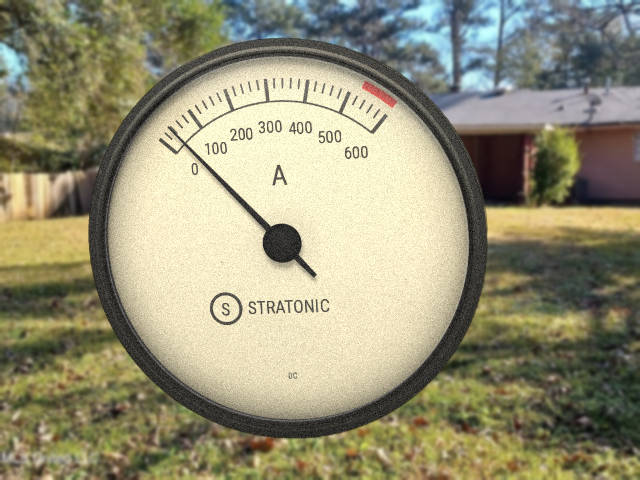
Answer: 40A
